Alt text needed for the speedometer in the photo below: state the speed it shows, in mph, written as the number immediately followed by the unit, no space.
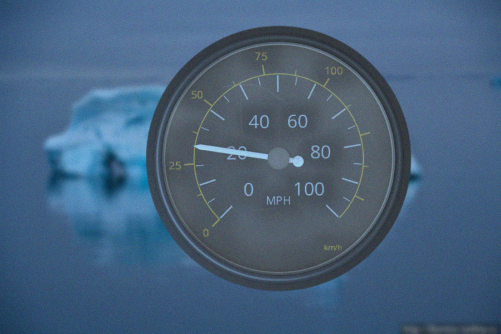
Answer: 20mph
